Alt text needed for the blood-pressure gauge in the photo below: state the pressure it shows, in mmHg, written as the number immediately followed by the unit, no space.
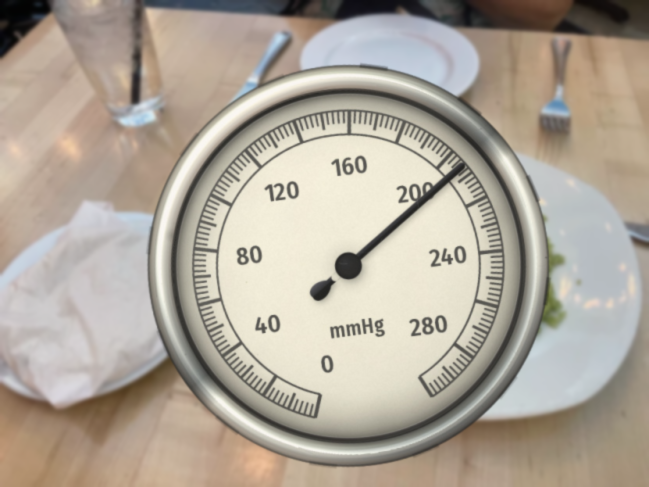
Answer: 206mmHg
